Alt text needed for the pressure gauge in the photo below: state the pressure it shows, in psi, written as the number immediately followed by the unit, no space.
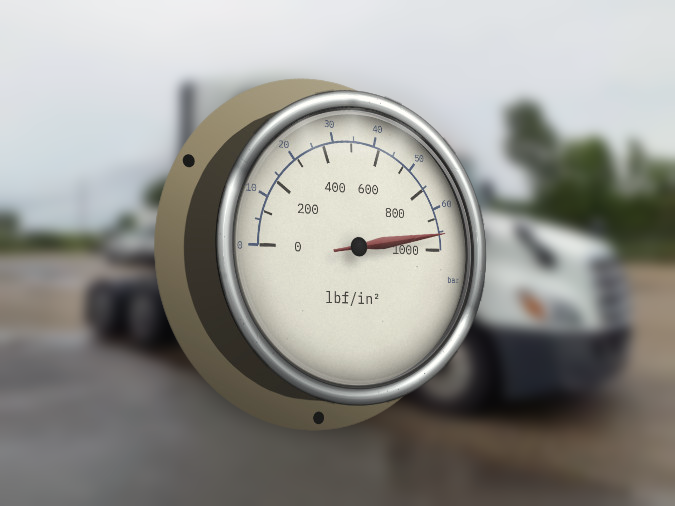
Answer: 950psi
